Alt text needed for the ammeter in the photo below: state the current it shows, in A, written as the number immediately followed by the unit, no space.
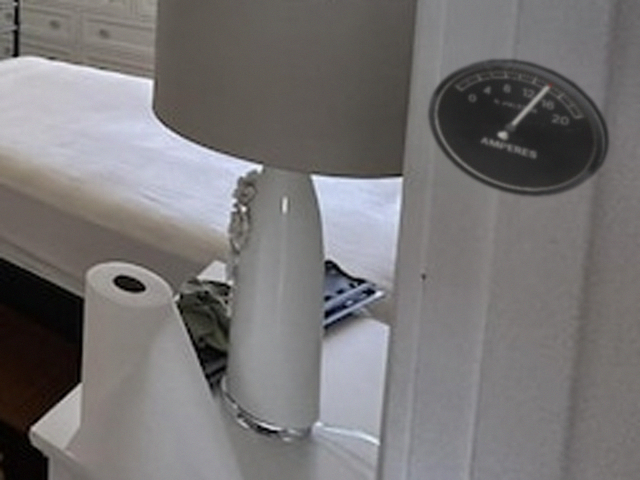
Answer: 14A
